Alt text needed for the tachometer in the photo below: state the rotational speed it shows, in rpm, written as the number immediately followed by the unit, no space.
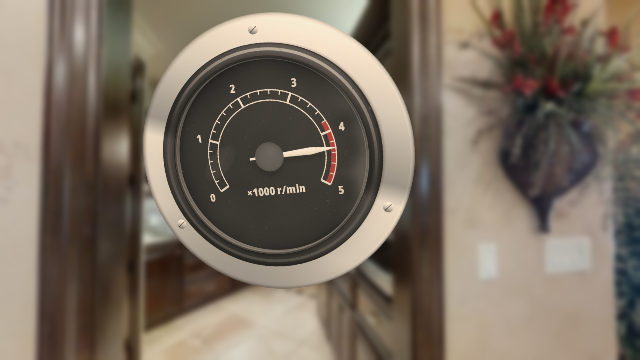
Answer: 4300rpm
